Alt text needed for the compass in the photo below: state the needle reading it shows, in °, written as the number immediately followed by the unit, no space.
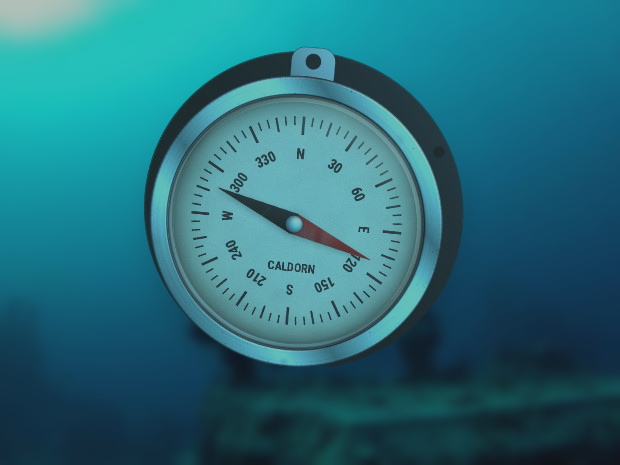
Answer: 110°
